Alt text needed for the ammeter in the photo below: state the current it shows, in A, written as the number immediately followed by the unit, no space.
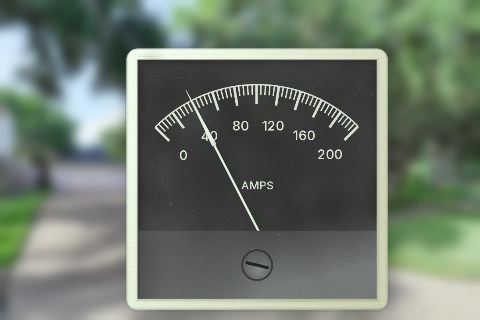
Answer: 40A
